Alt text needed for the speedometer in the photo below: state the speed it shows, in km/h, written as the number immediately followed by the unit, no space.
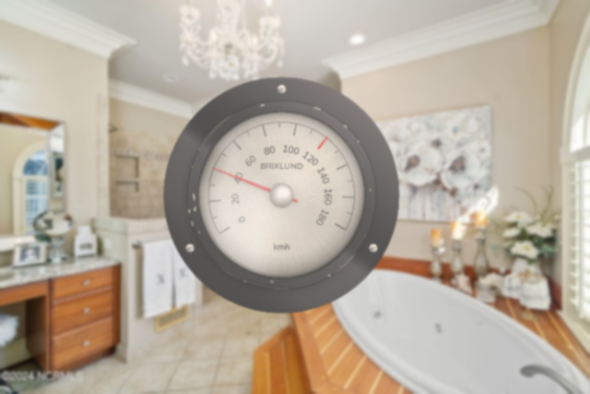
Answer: 40km/h
